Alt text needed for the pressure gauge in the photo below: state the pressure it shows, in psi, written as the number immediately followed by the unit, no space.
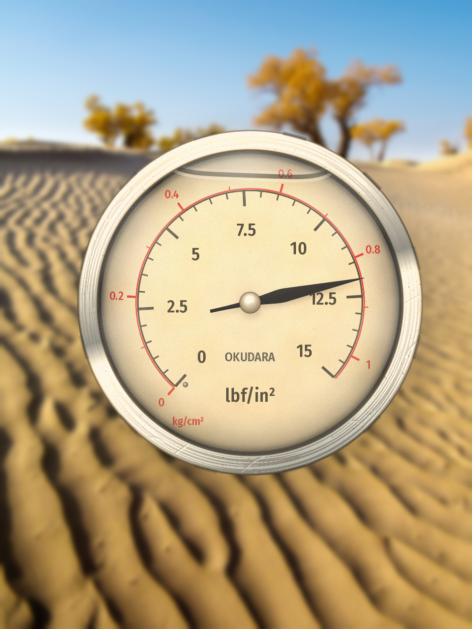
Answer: 12psi
